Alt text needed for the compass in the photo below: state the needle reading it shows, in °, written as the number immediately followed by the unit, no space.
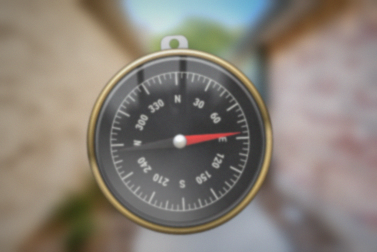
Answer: 85°
